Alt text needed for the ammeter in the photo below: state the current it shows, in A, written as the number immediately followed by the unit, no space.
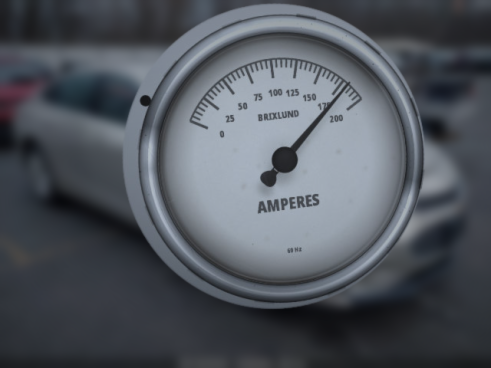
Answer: 180A
